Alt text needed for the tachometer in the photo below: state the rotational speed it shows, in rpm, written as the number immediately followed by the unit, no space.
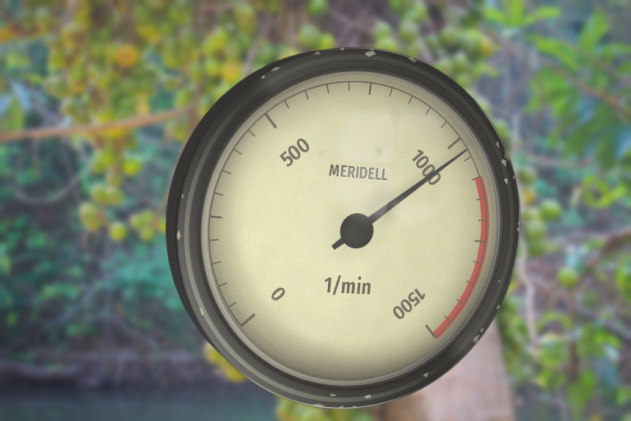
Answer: 1025rpm
